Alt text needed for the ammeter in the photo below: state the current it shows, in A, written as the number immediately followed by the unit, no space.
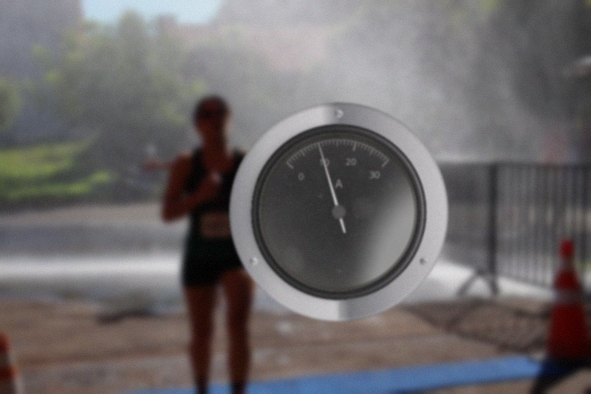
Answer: 10A
